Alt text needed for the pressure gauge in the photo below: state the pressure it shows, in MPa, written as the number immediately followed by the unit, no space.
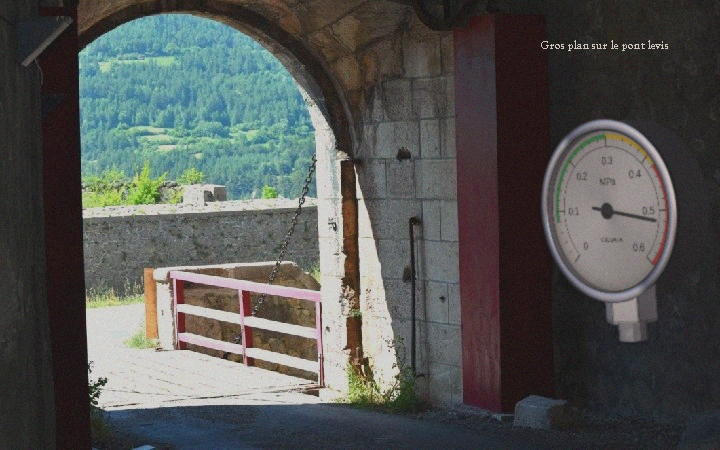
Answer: 0.52MPa
